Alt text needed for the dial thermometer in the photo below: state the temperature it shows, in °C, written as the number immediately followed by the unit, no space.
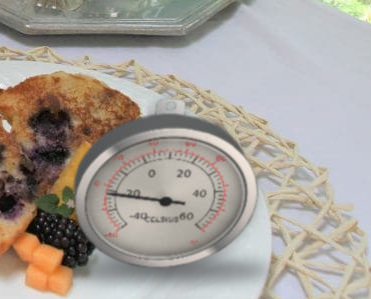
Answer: -20°C
